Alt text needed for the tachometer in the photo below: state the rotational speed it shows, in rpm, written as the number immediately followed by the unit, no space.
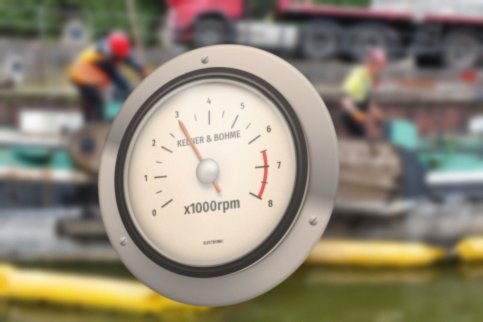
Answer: 3000rpm
